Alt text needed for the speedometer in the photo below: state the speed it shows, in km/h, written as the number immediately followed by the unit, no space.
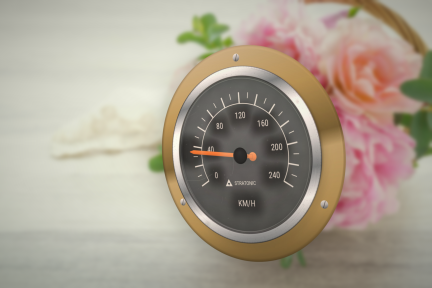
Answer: 35km/h
